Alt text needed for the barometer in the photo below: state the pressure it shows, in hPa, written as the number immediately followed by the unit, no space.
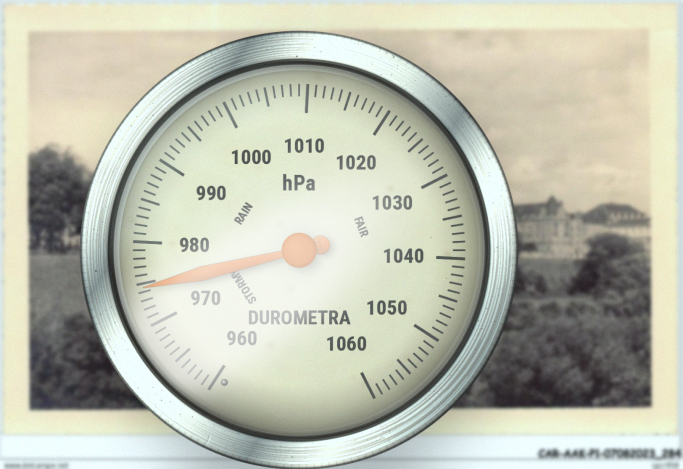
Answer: 974.5hPa
